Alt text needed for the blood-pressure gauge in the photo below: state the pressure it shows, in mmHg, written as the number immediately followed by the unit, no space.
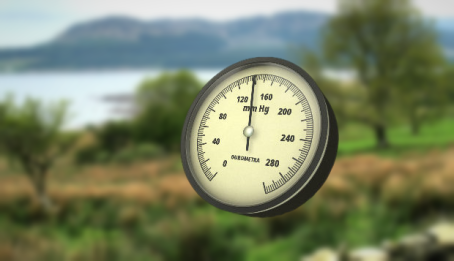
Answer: 140mmHg
